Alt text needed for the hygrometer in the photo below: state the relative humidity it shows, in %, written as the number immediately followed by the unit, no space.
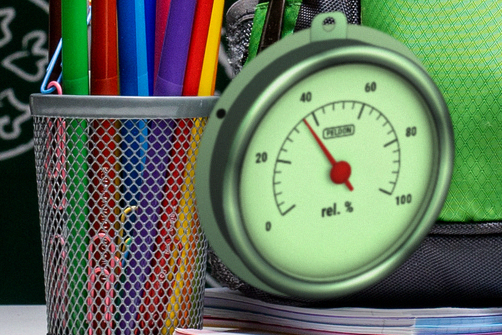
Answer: 36%
